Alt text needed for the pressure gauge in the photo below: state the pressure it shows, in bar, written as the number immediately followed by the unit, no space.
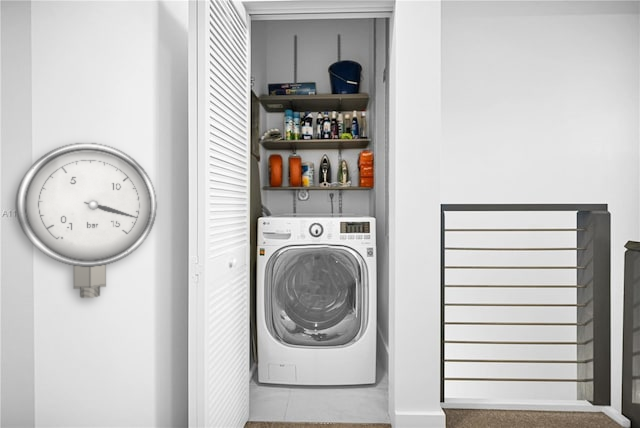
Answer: 13.5bar
